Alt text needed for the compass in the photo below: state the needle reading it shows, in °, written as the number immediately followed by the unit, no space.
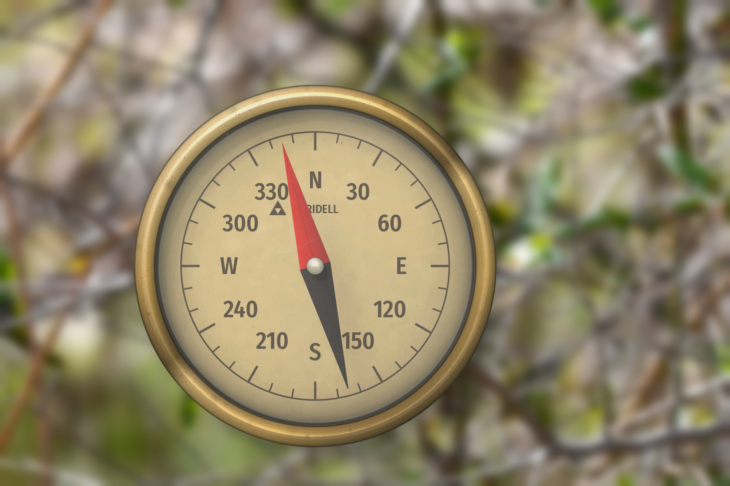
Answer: 345°
